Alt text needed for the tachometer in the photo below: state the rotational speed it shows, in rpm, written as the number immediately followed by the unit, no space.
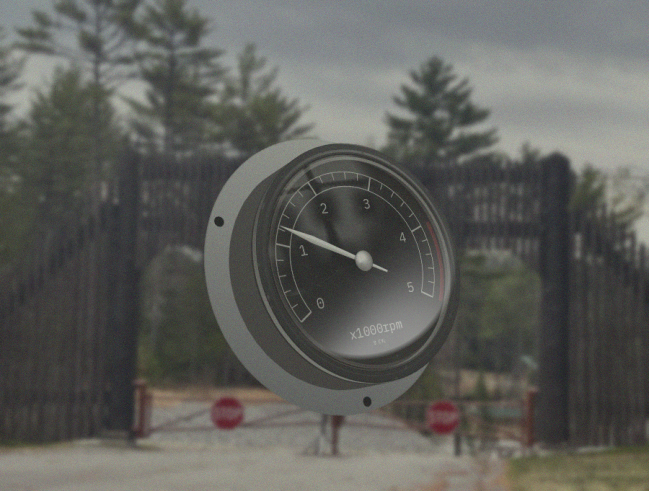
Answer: 1200rpm
